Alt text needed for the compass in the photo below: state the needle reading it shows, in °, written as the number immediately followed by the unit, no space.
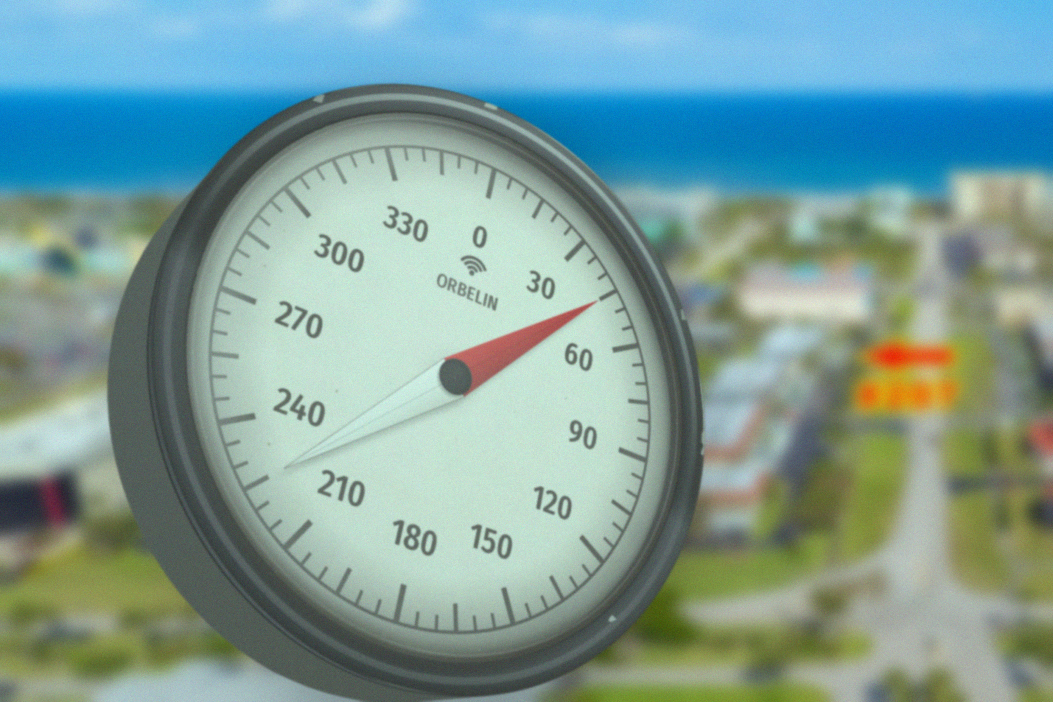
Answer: 45°
